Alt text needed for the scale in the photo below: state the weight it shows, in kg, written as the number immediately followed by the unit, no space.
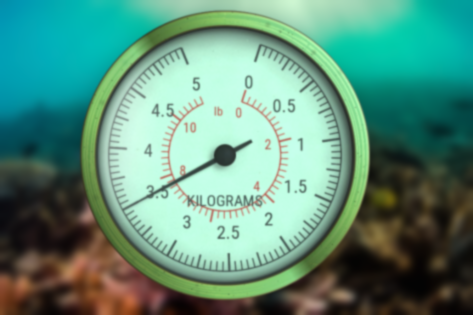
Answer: 3.5kg
